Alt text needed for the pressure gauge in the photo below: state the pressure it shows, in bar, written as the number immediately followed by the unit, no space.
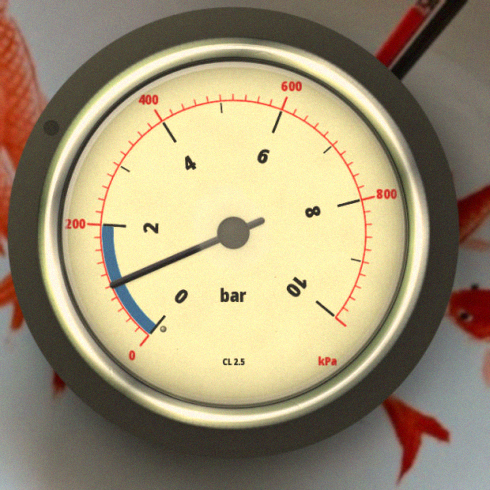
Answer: 1bar
